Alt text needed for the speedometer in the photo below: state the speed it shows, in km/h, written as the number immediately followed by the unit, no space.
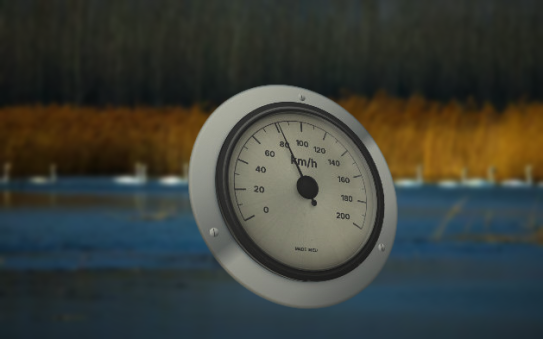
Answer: 80km/h
